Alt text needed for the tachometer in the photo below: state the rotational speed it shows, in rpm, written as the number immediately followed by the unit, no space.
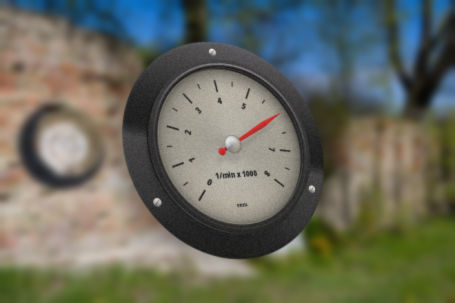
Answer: 6000rpm
